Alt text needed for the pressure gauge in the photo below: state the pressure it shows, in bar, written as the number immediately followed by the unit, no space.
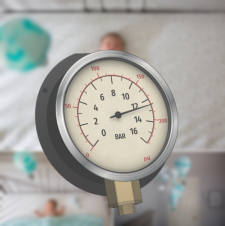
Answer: 12.5bar
